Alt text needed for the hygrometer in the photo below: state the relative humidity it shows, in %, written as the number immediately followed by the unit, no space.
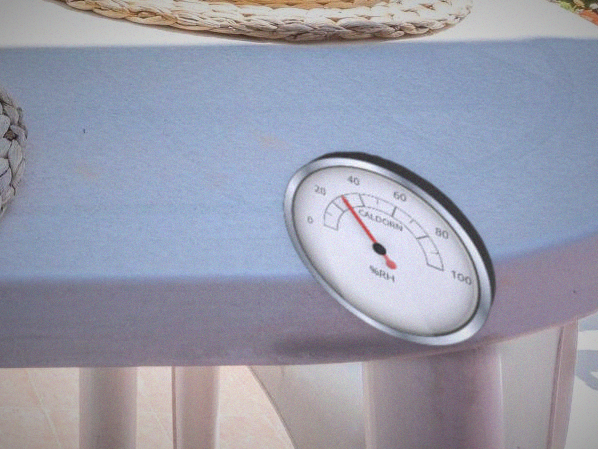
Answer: 30%
